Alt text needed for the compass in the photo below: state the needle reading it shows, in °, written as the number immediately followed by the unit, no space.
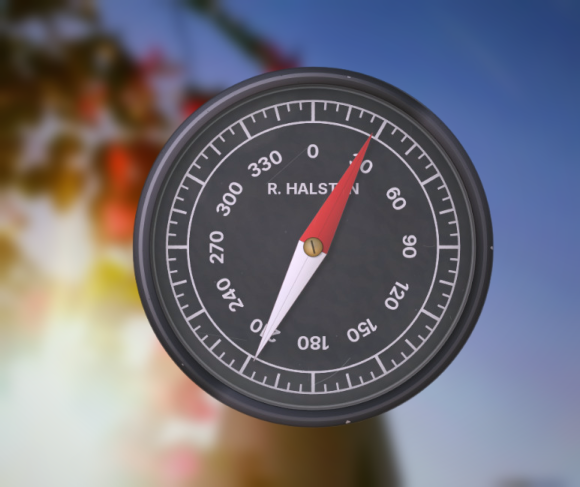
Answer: 27.5°
